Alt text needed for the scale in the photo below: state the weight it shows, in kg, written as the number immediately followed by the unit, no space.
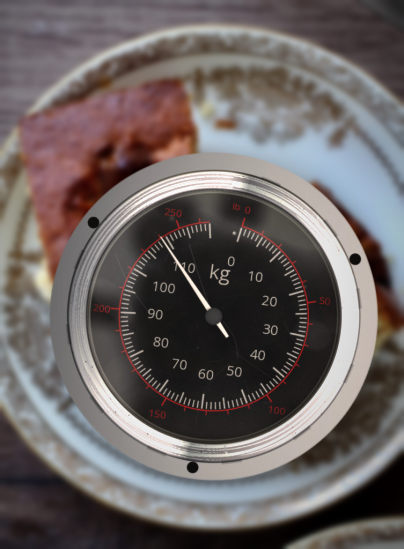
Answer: 109kg
